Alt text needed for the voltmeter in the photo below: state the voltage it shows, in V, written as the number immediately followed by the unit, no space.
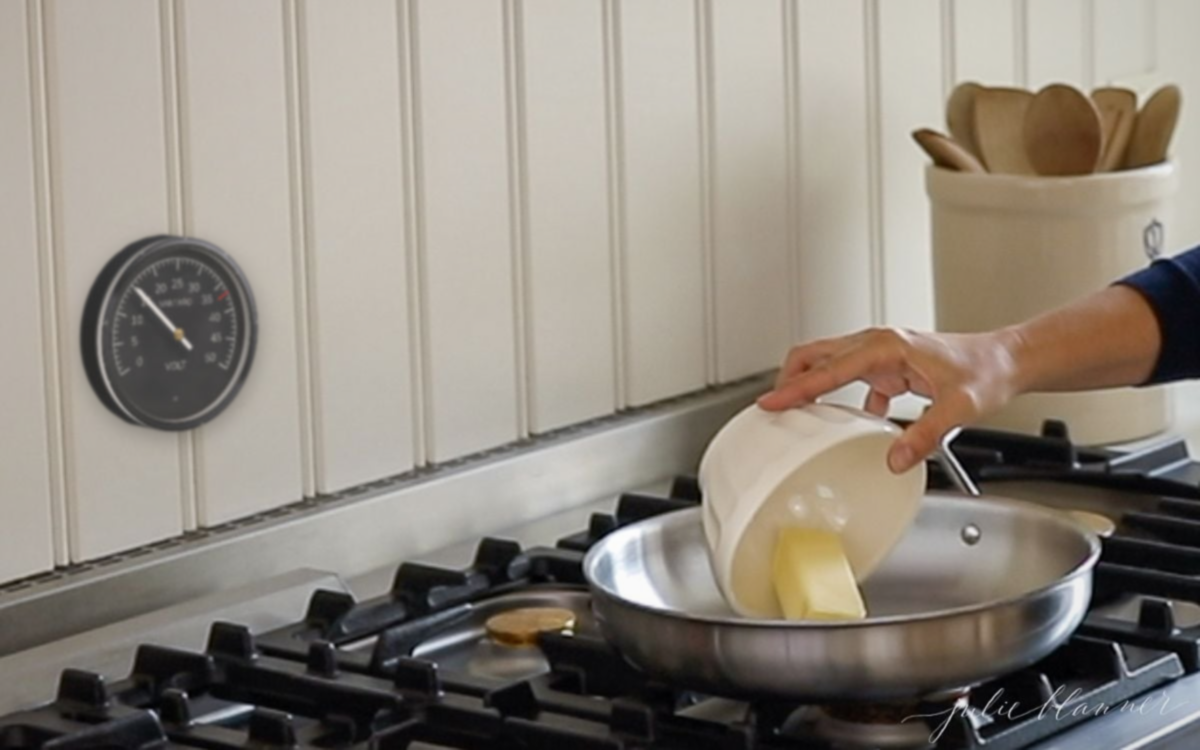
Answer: 15V
